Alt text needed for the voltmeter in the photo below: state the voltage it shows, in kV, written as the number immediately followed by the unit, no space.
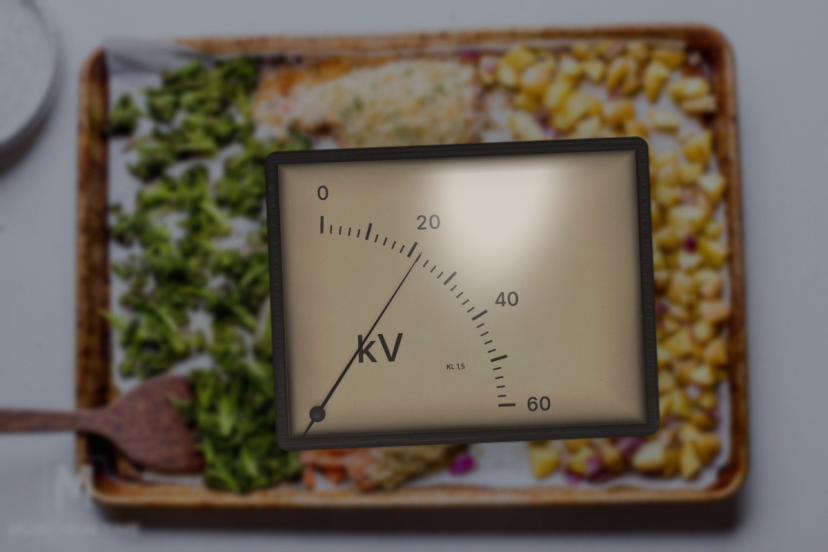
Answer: 22kV
